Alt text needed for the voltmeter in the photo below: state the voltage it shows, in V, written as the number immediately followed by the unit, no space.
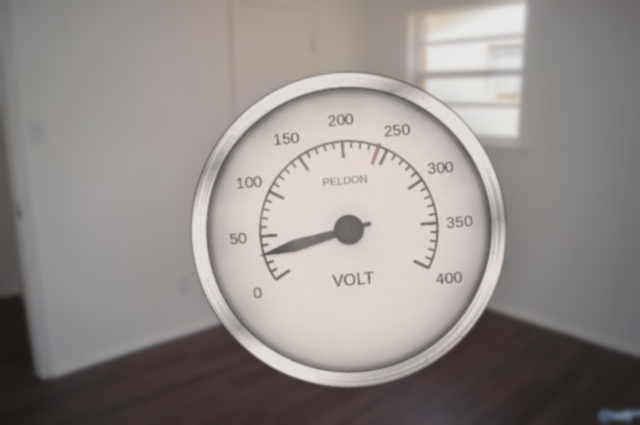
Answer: 30V
